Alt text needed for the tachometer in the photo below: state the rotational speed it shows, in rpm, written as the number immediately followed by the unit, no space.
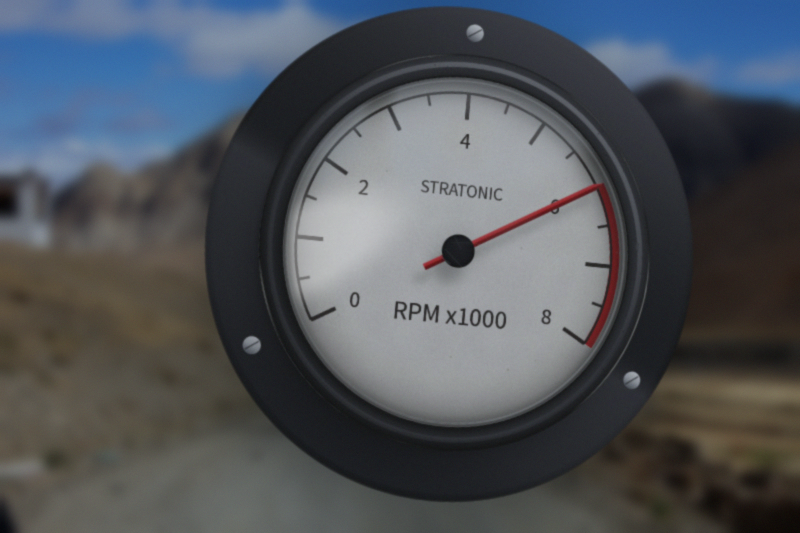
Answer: 6000rpm
